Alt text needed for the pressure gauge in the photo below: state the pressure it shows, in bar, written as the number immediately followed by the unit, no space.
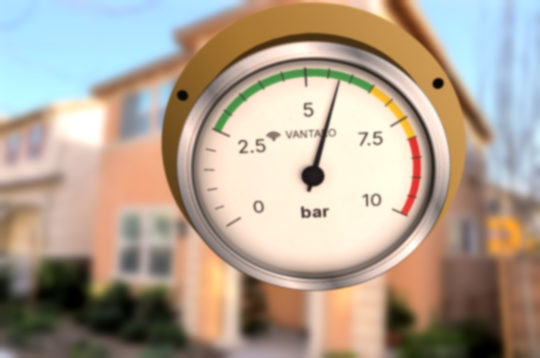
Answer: 5.75bar
